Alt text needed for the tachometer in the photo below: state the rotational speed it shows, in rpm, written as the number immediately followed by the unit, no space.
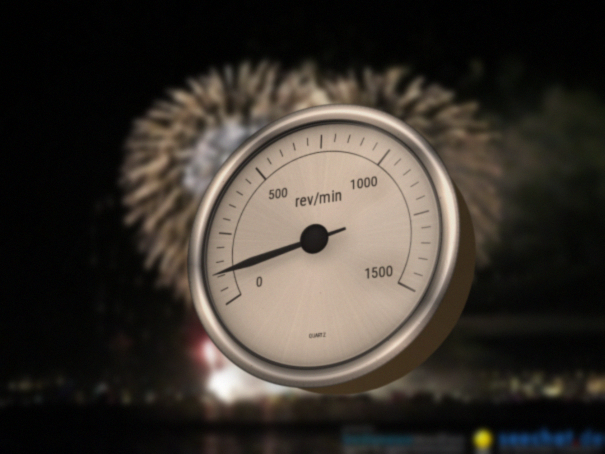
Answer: 100rpm
